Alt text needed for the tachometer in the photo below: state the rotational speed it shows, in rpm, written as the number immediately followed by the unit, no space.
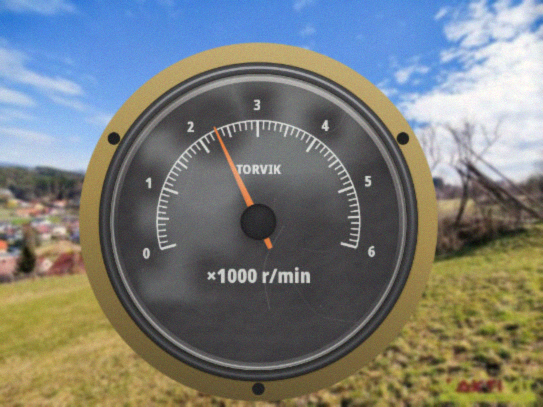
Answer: 2300rpm
